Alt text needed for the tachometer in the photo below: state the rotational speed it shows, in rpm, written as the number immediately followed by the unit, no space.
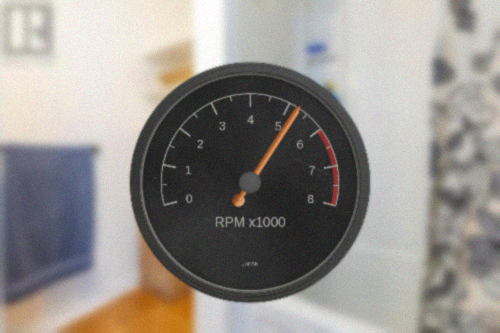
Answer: 5250rpm
